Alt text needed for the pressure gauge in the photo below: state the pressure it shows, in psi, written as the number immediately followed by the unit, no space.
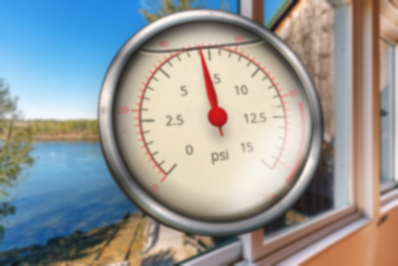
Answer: 7psi
